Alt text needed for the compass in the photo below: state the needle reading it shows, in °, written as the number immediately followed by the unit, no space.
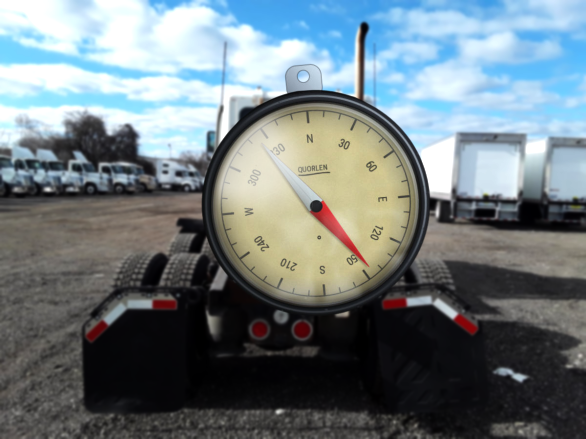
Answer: 145°
